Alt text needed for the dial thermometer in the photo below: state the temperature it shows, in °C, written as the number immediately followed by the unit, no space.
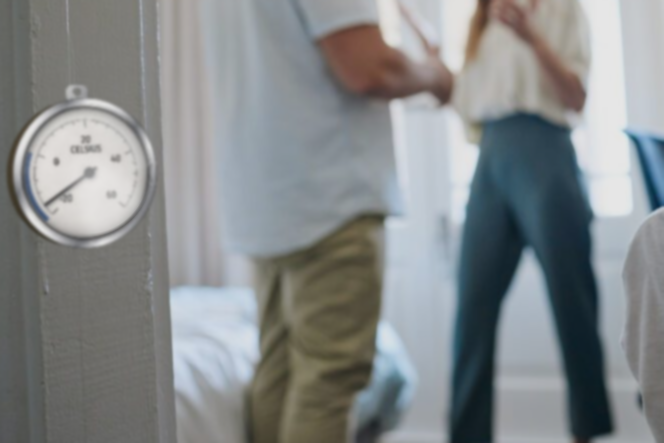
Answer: -16°C
